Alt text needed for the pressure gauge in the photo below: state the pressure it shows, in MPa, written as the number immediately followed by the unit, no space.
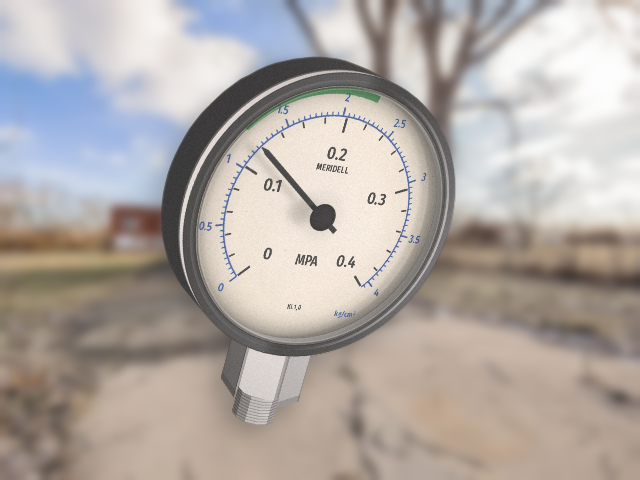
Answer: 0.12MPa
